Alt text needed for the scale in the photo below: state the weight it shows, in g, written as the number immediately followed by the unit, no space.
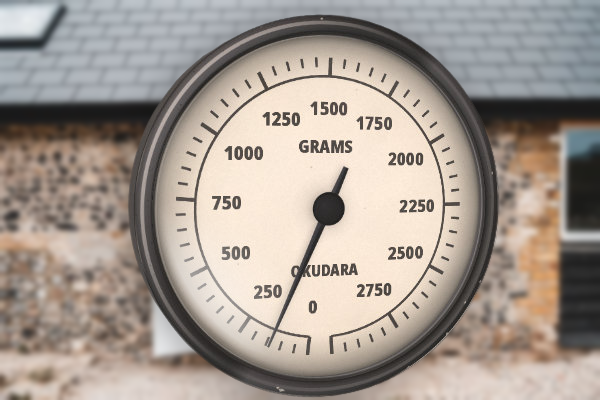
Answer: 150g
